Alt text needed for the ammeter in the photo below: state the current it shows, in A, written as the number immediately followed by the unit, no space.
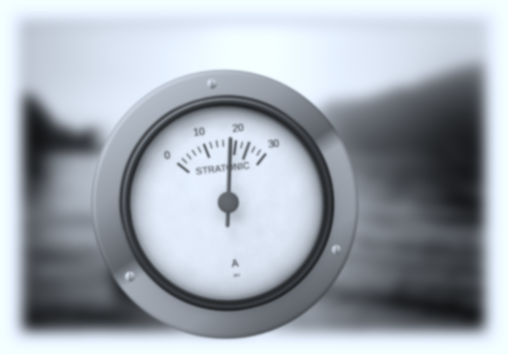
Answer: 18A
